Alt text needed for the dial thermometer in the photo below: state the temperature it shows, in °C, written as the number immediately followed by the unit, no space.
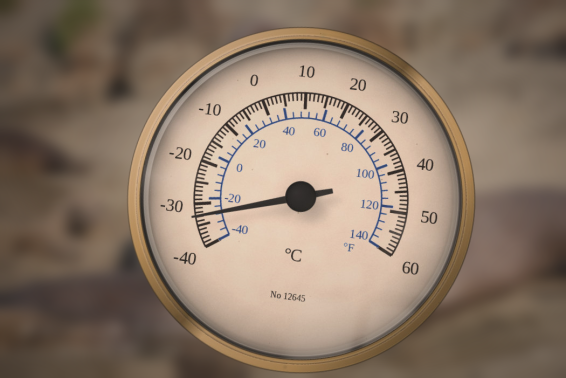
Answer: -33°C
